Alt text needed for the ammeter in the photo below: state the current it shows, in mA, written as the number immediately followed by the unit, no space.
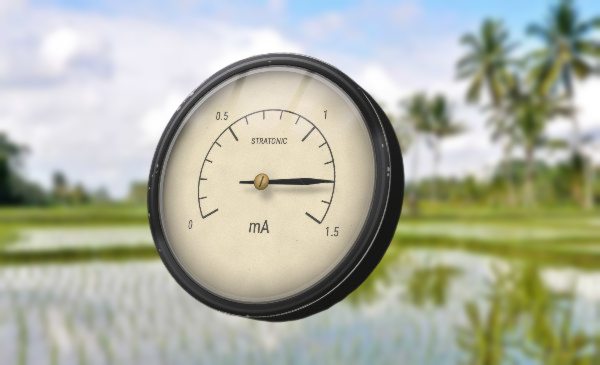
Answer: 1.3mA
